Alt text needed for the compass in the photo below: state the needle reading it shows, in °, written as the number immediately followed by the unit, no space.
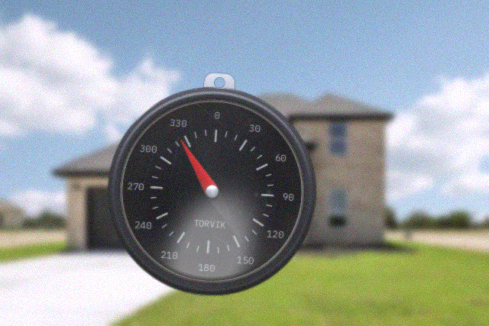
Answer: 325°
